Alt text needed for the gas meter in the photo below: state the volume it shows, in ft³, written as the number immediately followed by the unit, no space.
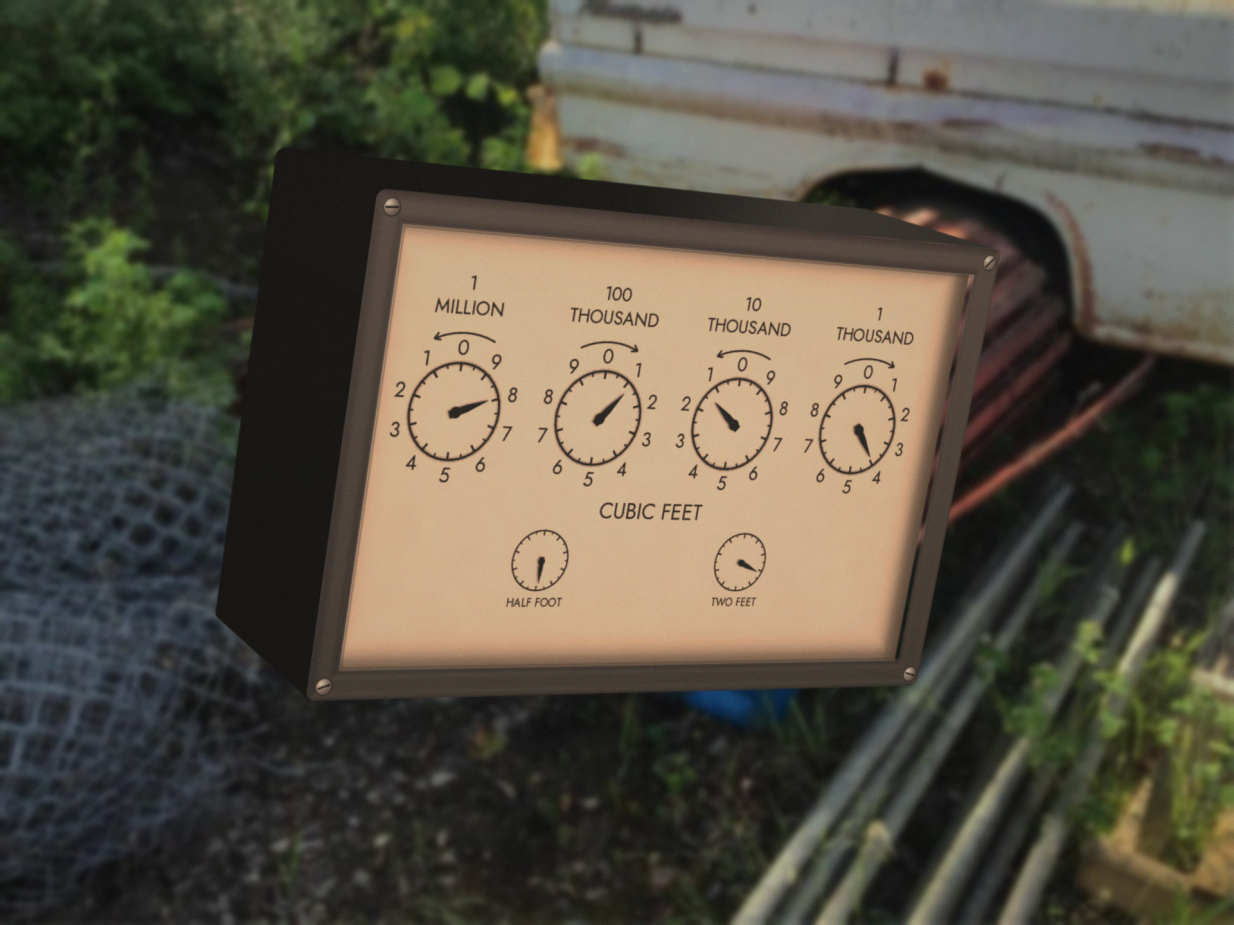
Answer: 811400ft³
